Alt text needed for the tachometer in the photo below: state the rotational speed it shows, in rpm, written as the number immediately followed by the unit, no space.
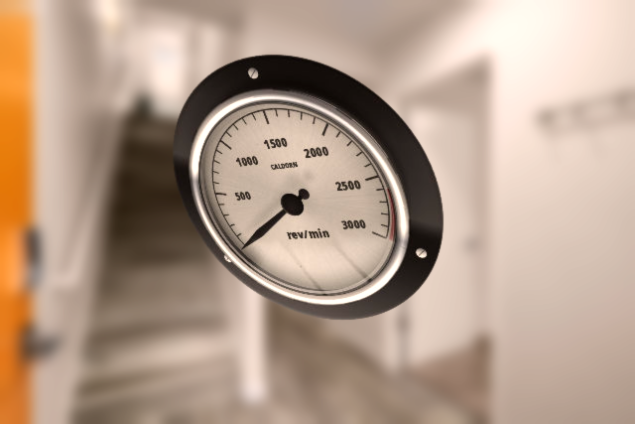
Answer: 0rpm
